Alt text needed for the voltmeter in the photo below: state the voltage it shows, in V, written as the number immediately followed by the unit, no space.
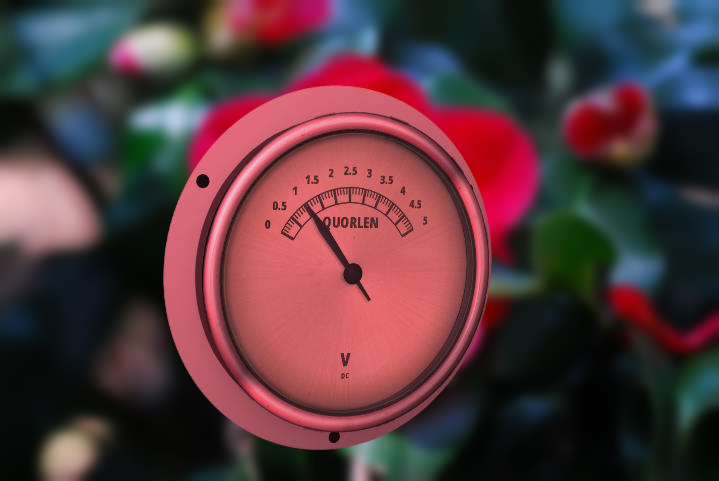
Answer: 1V
